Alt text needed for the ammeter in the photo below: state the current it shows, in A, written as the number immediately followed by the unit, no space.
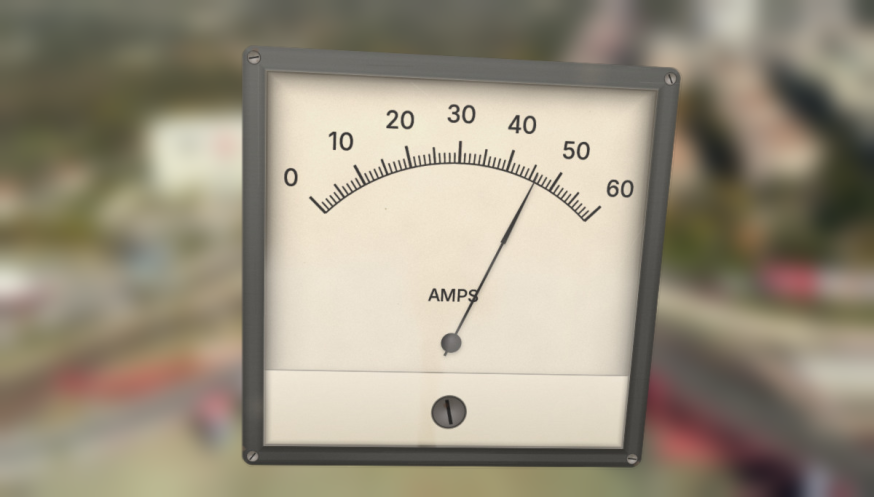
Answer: 46A
